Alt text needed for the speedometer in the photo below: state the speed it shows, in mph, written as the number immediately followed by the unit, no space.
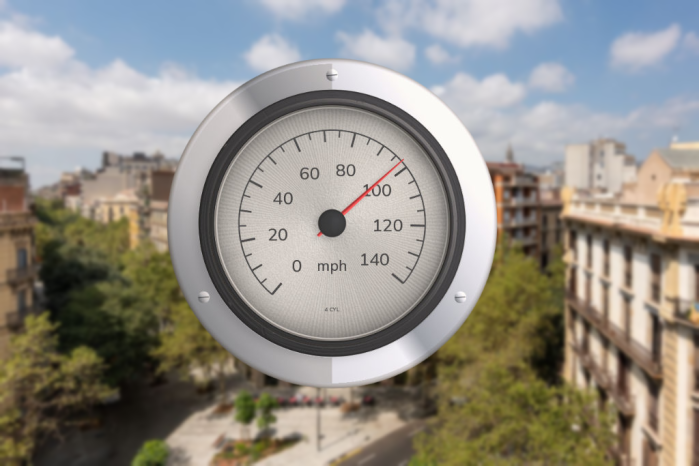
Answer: 97.5mph
